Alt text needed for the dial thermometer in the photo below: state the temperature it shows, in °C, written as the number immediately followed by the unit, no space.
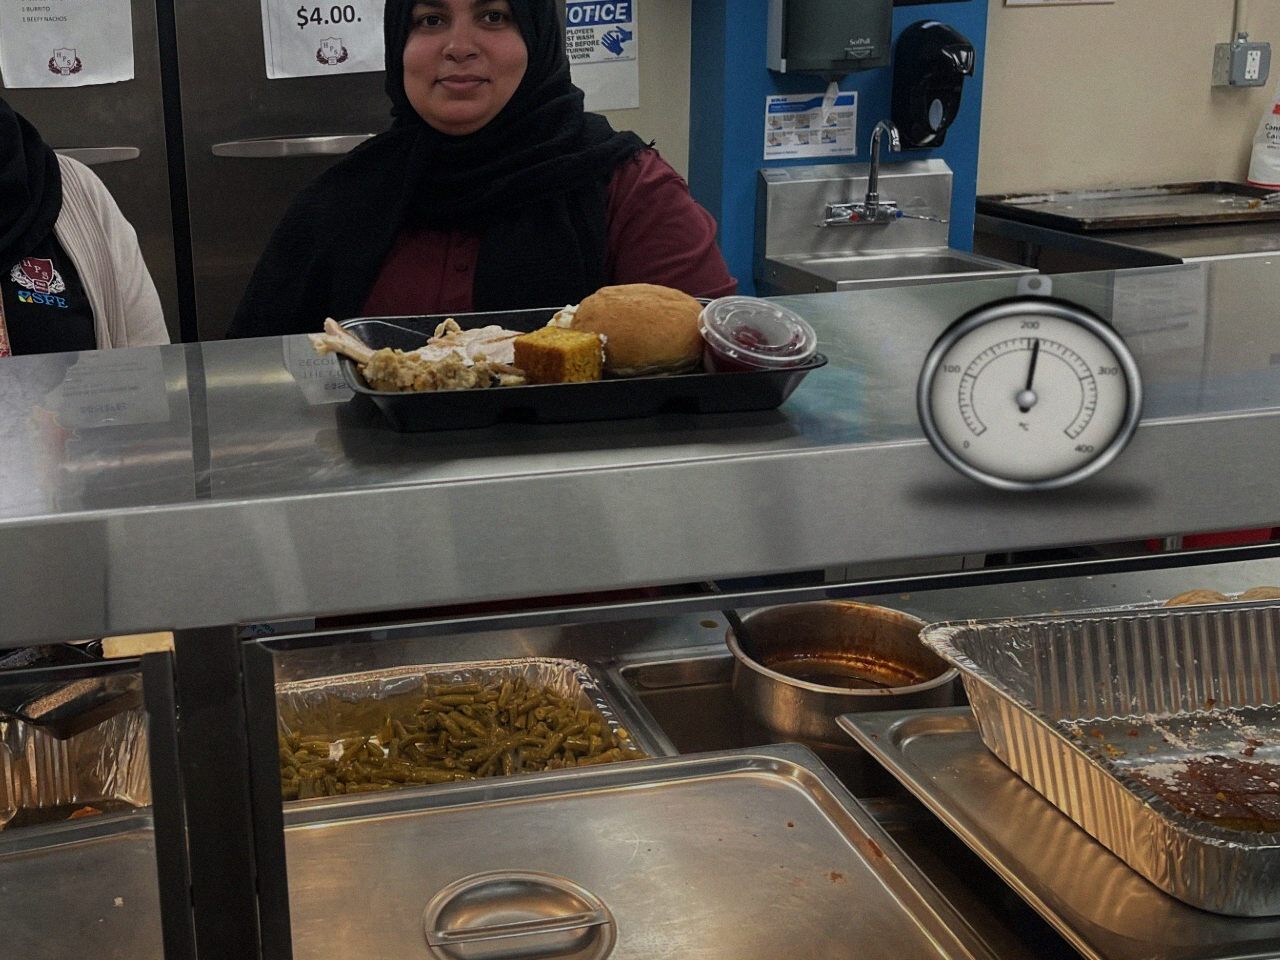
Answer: 210°C
